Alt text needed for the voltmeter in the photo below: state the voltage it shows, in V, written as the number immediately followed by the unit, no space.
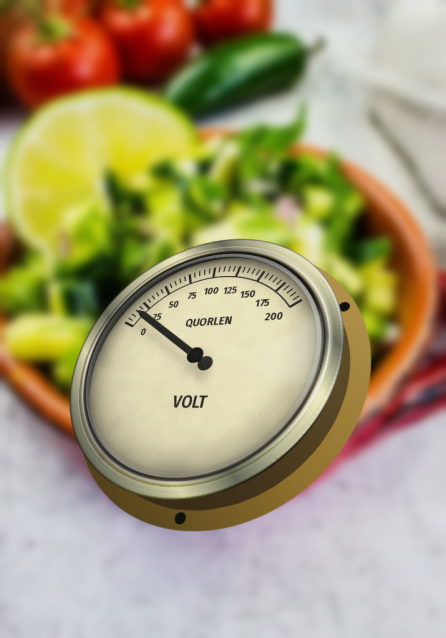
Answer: 15V
